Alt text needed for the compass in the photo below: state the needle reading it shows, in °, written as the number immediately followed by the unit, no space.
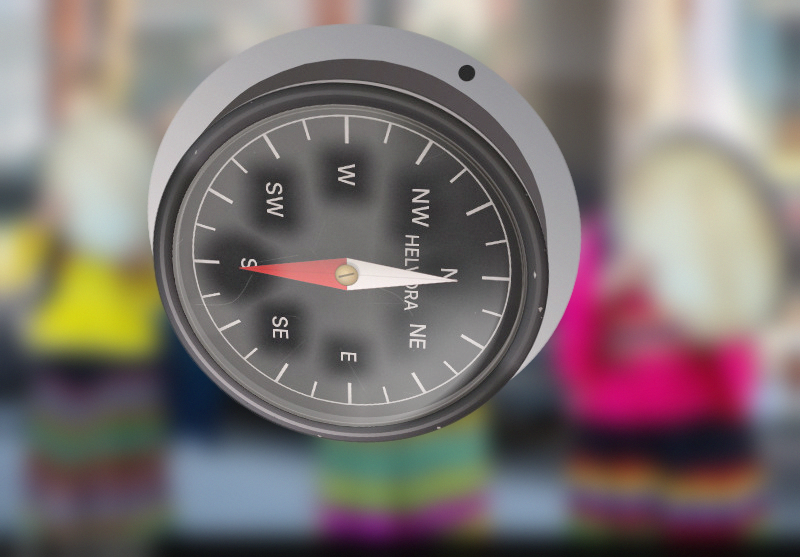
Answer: 180°
